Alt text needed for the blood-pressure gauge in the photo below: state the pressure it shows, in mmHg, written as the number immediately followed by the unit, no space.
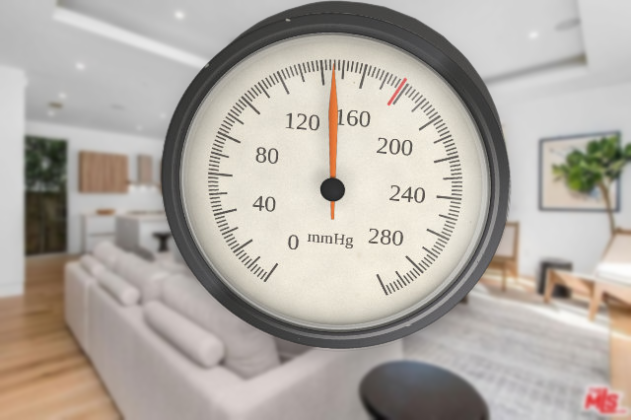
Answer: 146mmHg
